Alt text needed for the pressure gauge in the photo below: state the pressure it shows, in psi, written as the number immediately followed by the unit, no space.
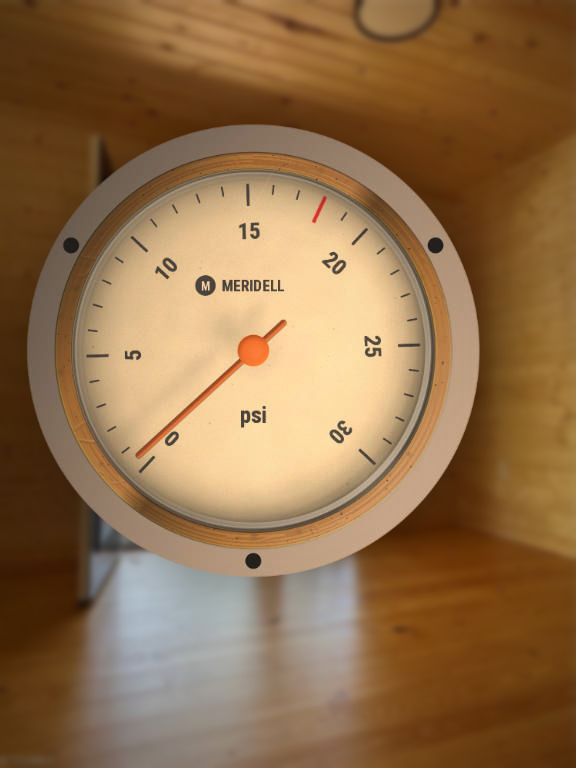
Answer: 0.5psi
